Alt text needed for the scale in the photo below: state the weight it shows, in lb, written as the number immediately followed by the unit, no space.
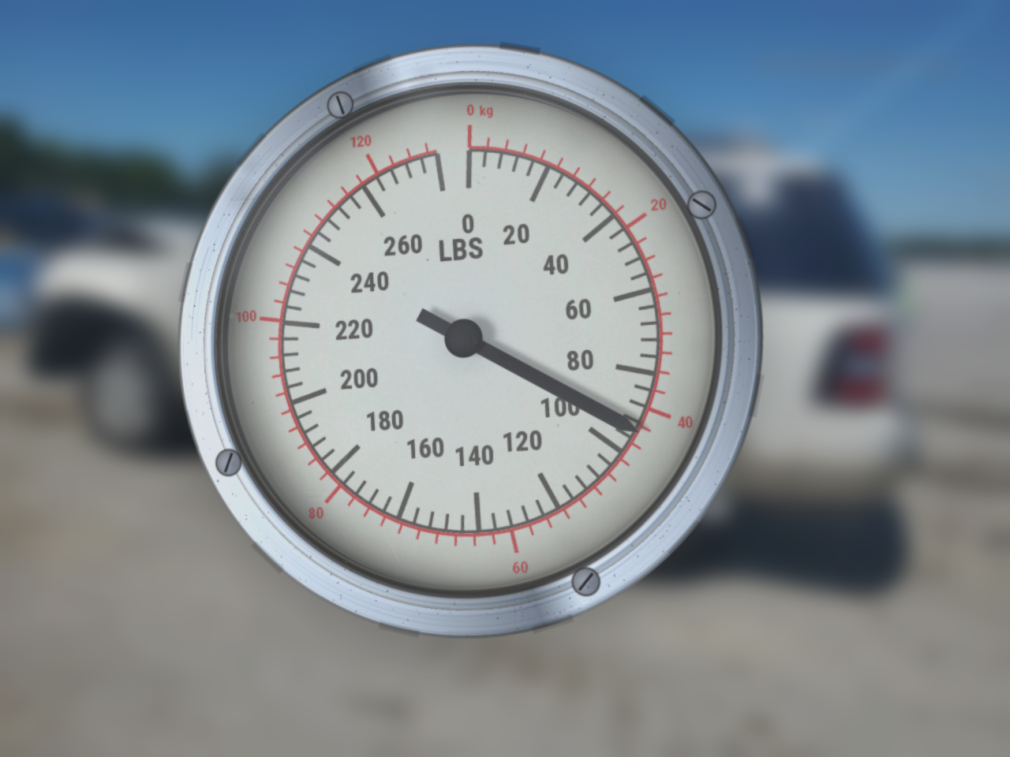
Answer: 94lb
